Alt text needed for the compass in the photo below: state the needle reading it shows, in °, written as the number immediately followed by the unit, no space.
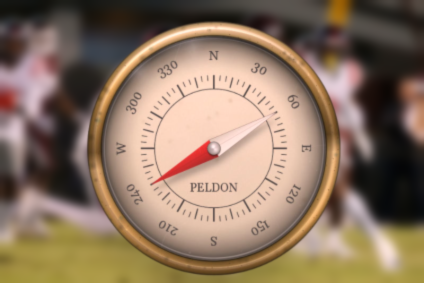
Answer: 240°
